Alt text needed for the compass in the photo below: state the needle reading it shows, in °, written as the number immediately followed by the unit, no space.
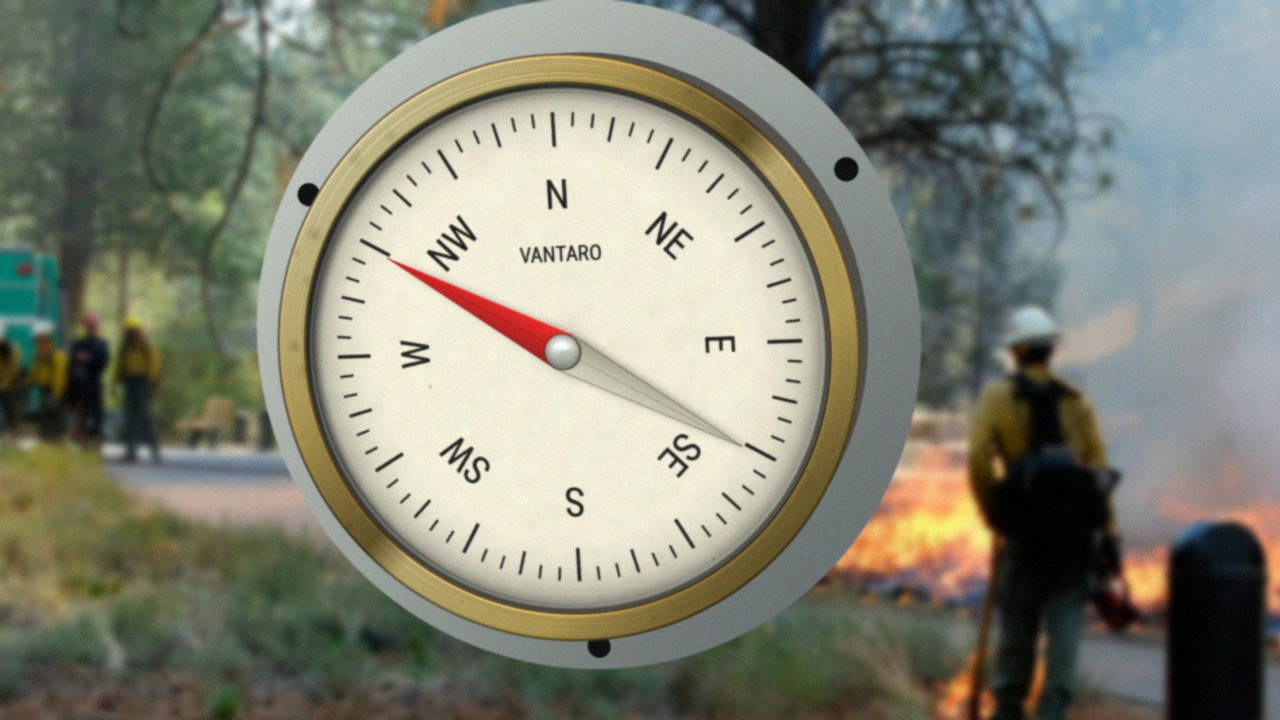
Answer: 300°
